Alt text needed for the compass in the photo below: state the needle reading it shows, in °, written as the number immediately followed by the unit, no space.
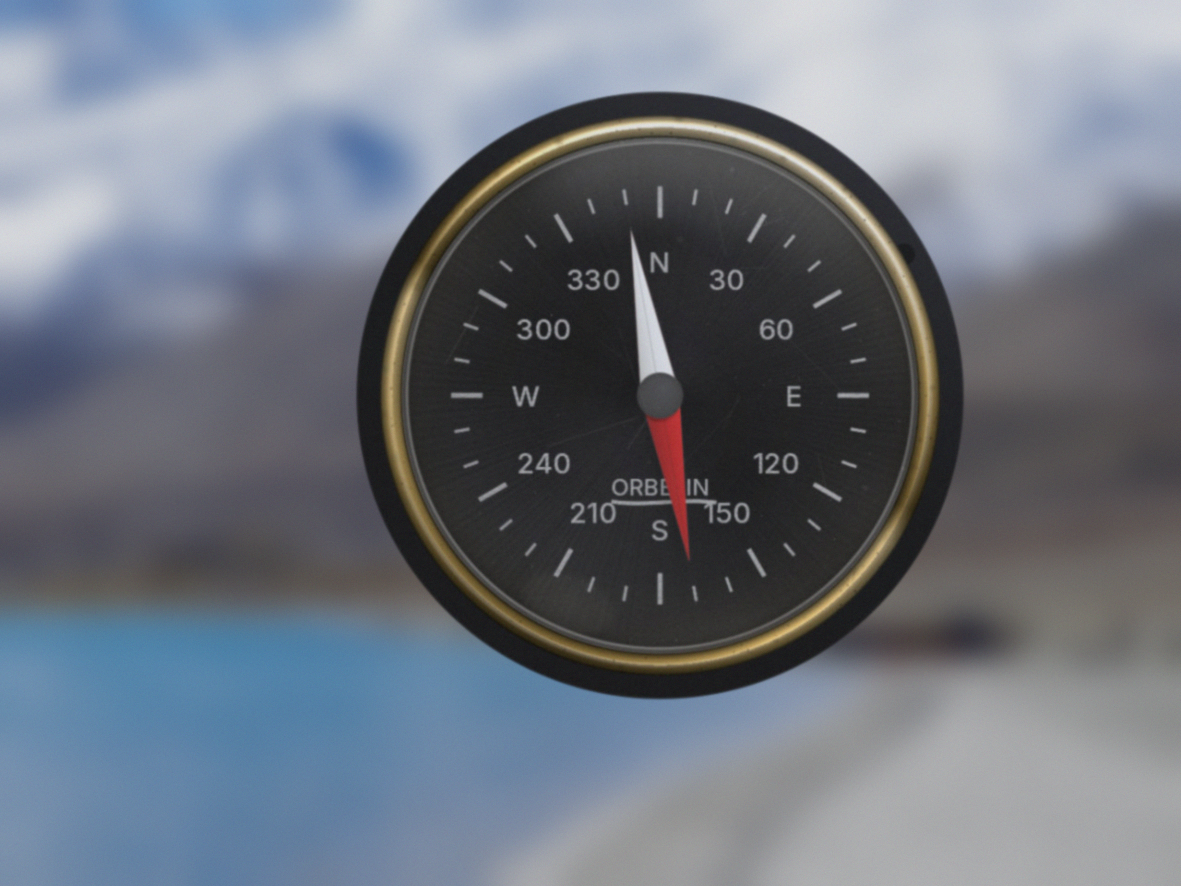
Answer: 170°
